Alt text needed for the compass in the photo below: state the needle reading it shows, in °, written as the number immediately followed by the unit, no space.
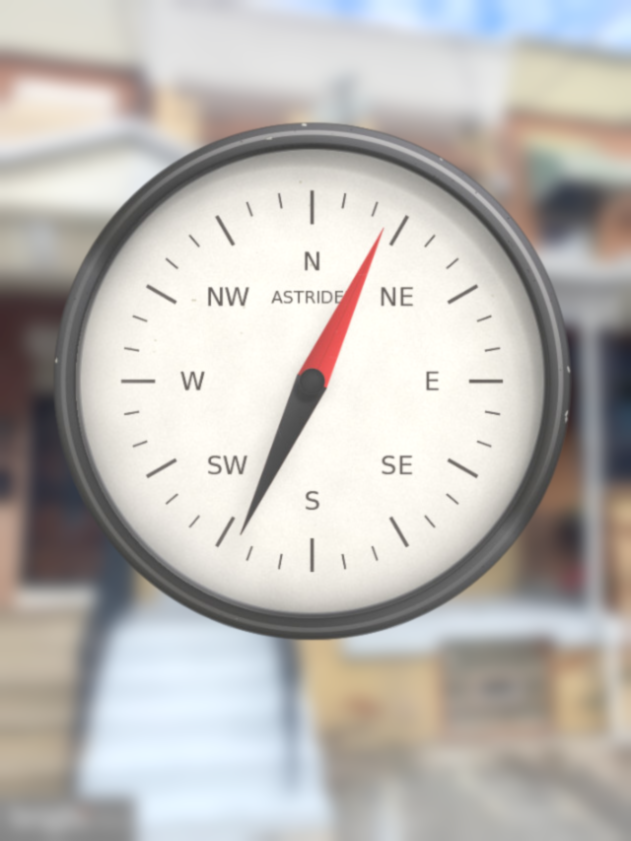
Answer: 25°
